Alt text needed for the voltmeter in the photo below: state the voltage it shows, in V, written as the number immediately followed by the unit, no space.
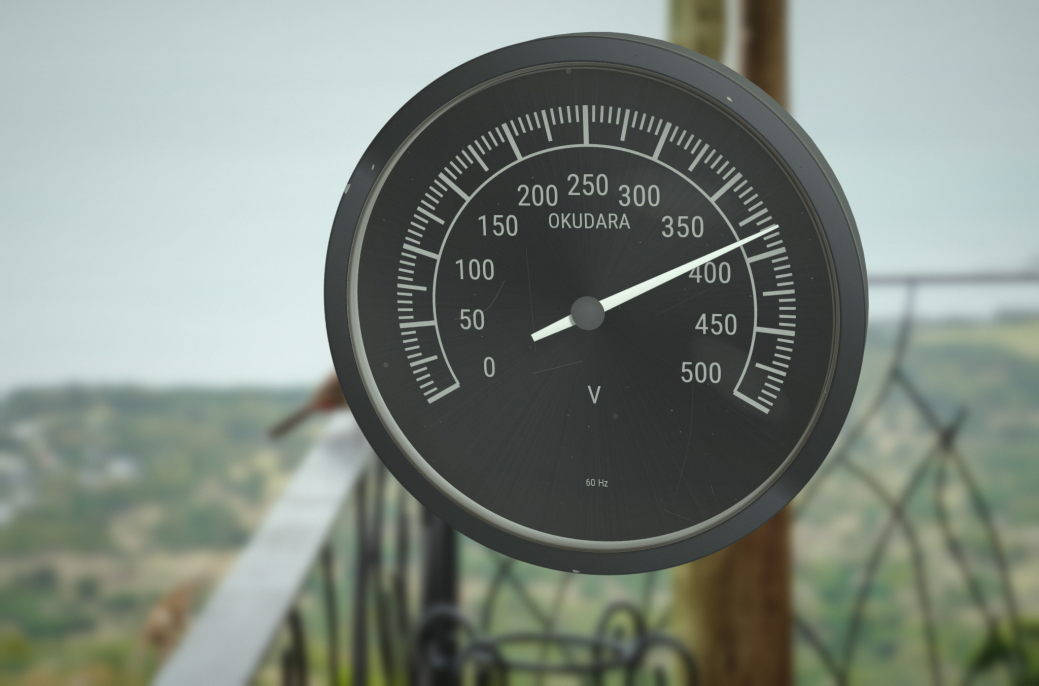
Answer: 385V
